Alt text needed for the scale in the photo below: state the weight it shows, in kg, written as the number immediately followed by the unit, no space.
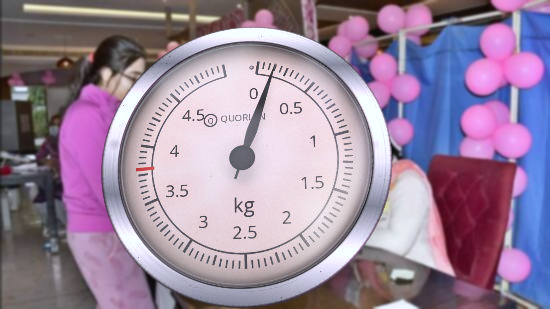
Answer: 0.15kg
